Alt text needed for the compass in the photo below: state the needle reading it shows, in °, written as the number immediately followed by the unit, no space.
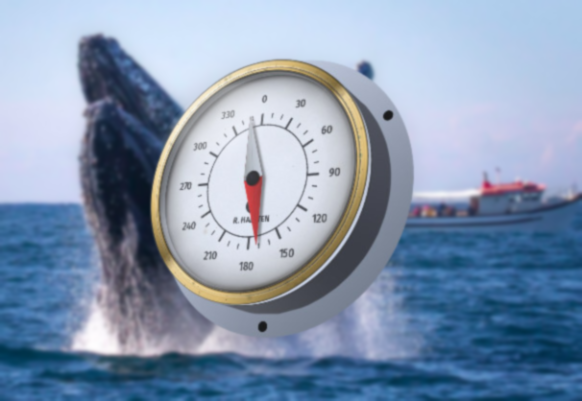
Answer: 170°
